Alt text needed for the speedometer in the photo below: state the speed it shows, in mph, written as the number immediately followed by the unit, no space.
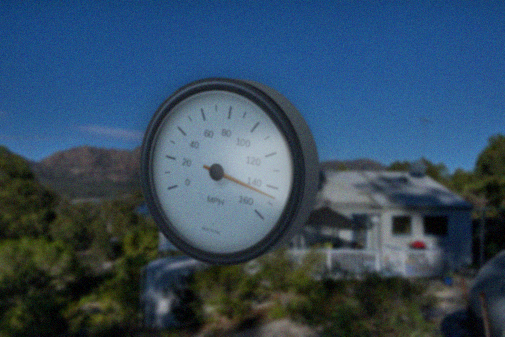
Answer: 145mph
